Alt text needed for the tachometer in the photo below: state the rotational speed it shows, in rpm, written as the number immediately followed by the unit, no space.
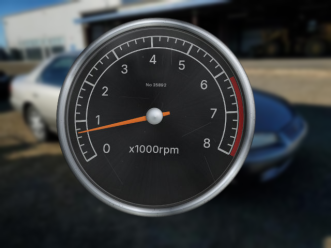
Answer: 700rpm
